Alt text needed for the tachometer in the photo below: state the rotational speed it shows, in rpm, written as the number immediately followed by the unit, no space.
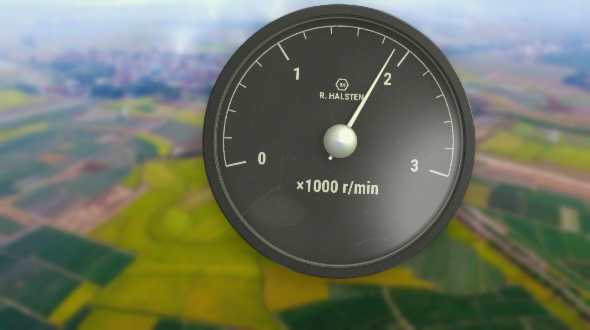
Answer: 1900rpm
